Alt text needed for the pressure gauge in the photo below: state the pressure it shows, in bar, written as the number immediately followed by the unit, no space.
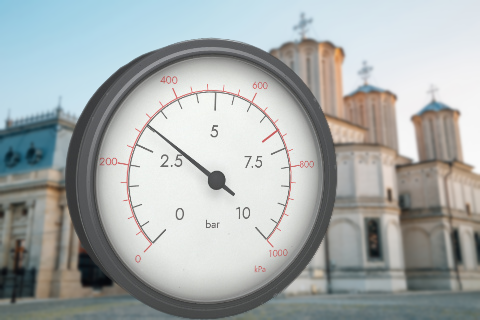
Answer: 3bar
